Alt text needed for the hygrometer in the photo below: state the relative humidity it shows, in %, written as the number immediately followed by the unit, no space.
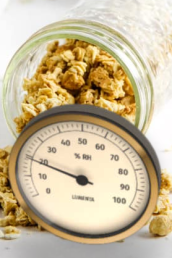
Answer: 20%
